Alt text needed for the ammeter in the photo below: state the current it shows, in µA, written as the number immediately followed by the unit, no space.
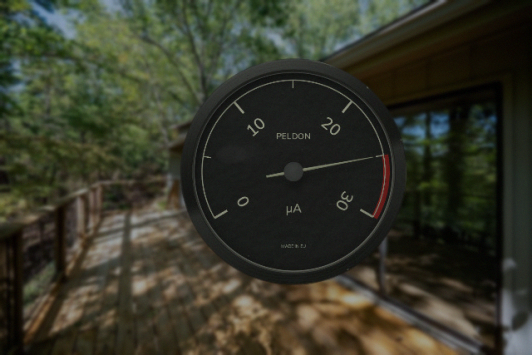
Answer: 25µA
